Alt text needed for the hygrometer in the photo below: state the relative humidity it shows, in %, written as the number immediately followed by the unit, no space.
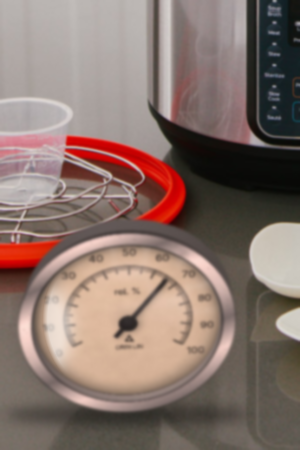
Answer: 65%
